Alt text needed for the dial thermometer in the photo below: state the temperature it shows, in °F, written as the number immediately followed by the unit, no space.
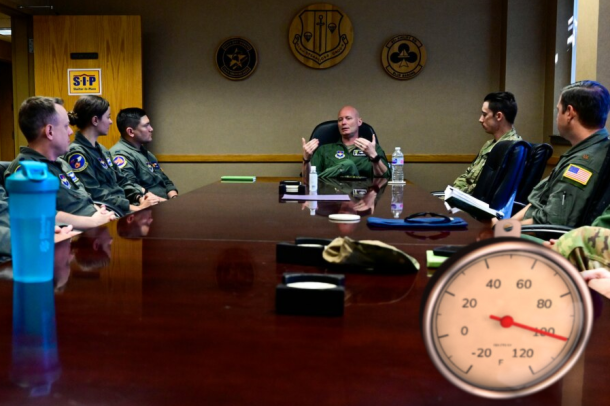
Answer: 100°F
